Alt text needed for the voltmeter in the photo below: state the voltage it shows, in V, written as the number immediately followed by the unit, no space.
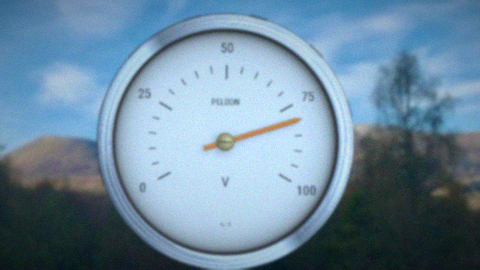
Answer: 80V
